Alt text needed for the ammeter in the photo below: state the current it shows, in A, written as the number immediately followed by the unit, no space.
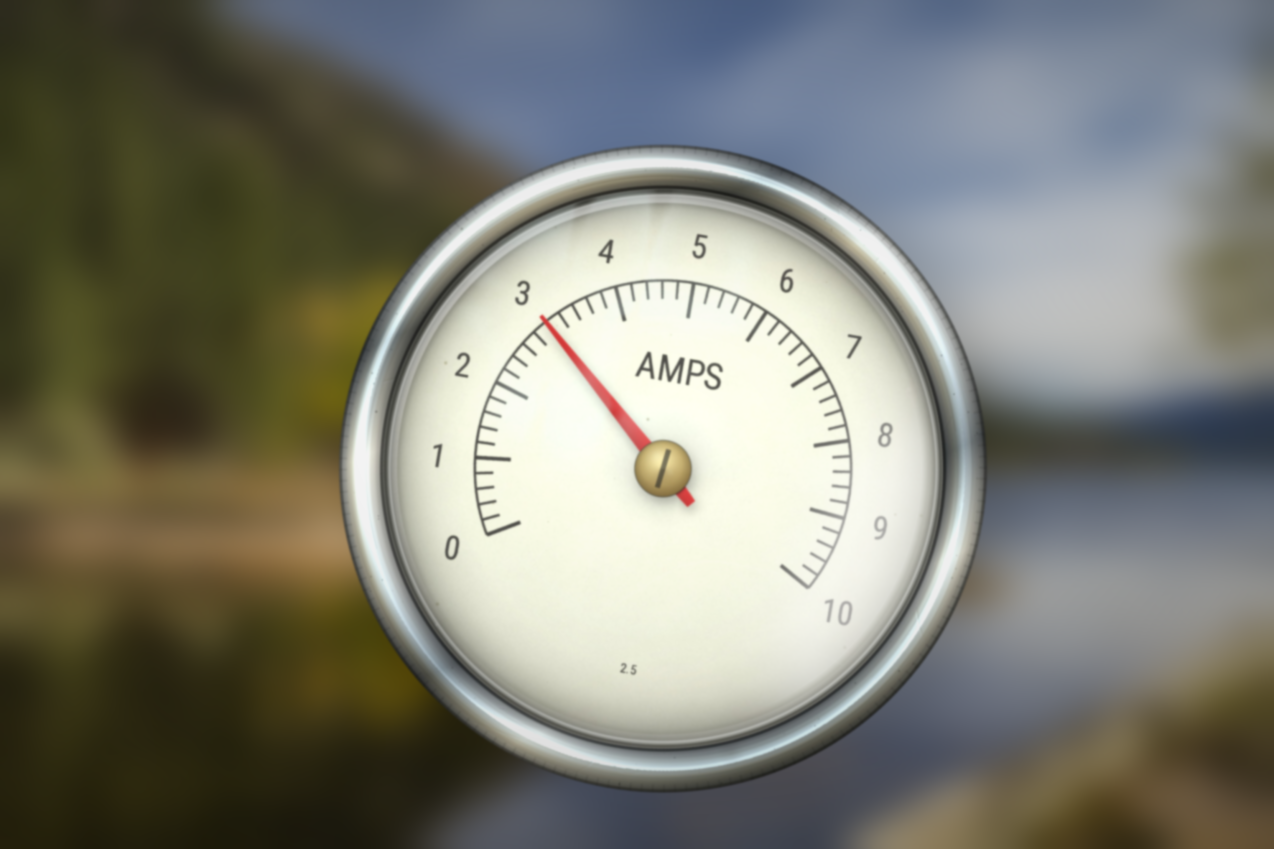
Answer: 3A
